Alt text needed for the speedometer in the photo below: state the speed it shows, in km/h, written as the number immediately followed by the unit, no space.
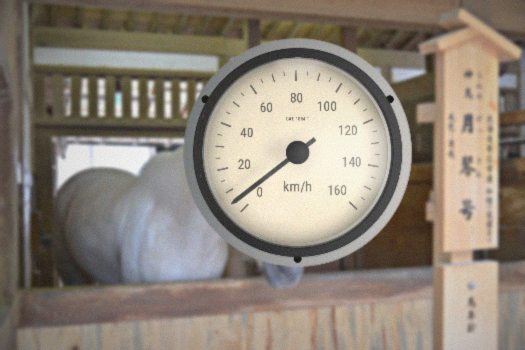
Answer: 5km/h
